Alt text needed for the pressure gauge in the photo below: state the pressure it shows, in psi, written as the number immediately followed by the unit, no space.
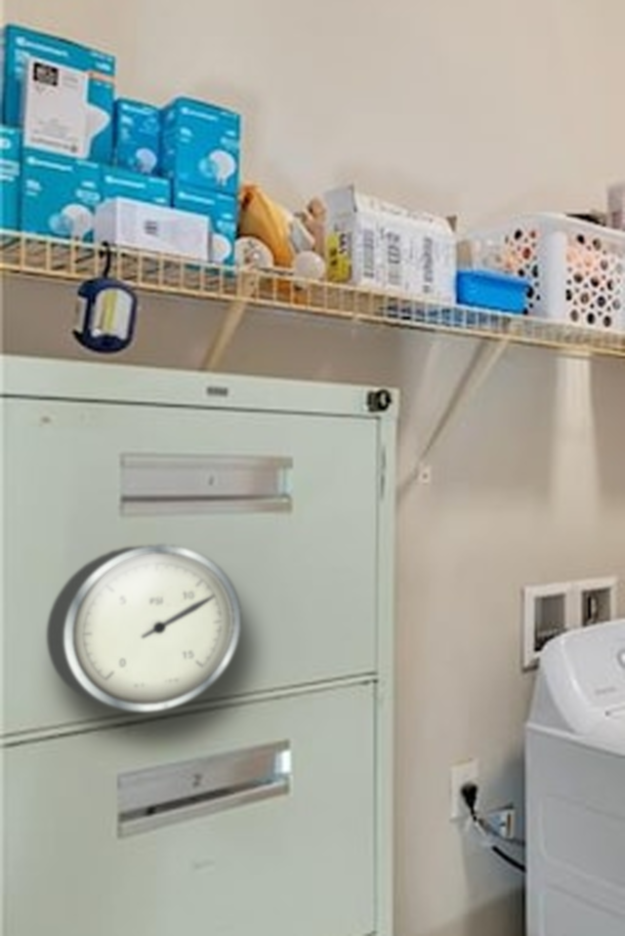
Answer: 11psi
